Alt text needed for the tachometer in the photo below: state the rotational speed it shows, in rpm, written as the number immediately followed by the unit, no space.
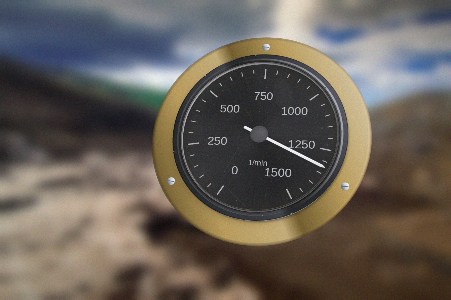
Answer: 1325rpm
